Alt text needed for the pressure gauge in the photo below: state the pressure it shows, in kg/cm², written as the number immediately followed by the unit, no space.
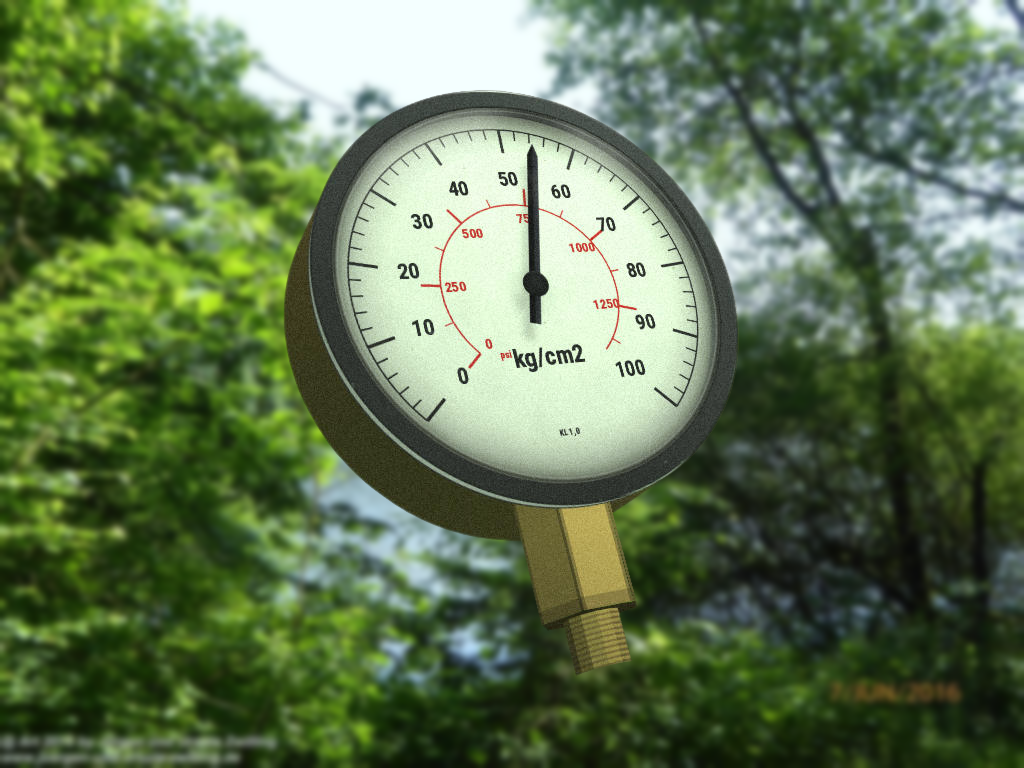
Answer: 54kg/cm²
